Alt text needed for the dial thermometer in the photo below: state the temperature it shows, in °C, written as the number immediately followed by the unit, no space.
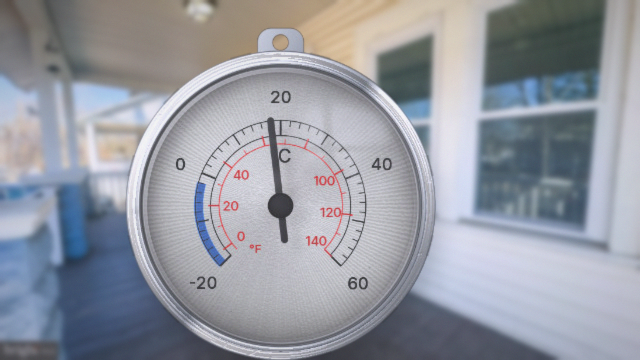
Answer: 18°C
